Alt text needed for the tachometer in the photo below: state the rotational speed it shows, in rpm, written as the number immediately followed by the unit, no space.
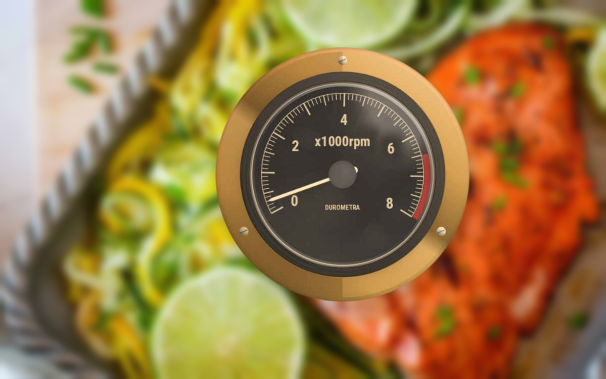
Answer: 300rpm
